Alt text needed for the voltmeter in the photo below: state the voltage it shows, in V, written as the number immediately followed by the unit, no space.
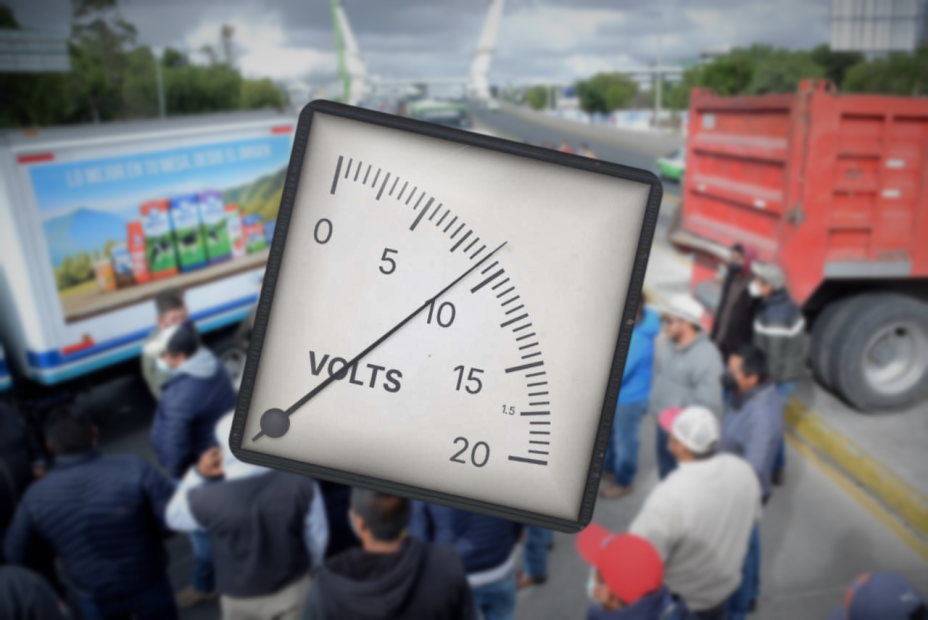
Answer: 9V
